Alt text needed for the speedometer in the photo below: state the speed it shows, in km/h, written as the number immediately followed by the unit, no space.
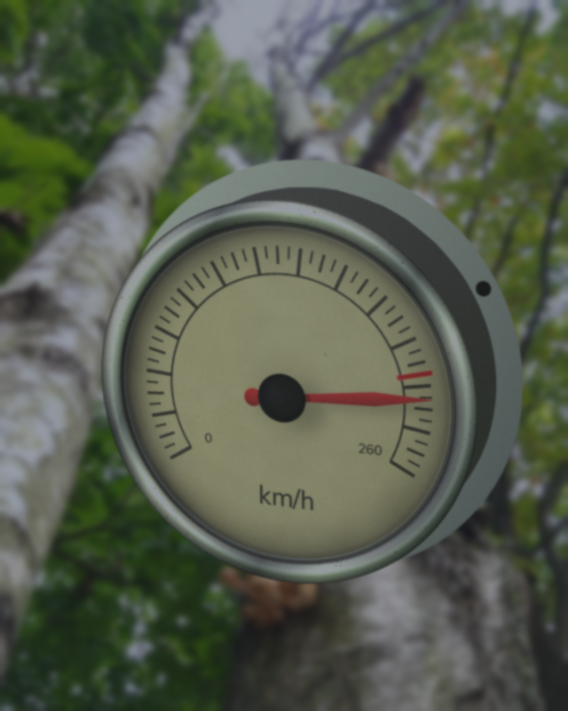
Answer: 225km/h
